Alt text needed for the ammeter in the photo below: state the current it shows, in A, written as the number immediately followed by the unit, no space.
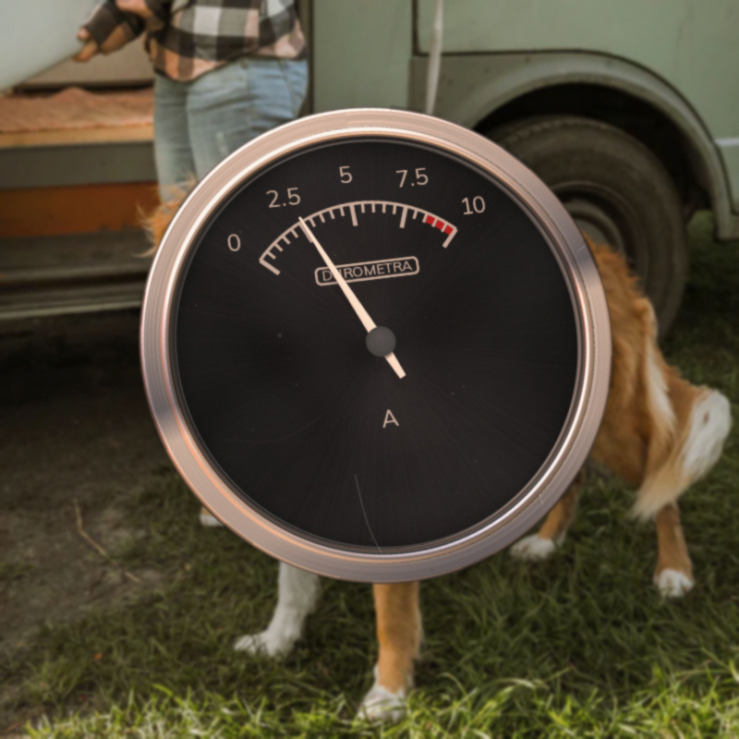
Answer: 2.5A
